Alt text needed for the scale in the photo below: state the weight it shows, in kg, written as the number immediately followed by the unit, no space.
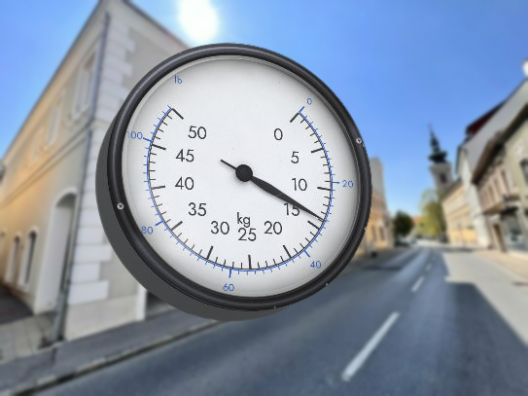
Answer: 14kg
